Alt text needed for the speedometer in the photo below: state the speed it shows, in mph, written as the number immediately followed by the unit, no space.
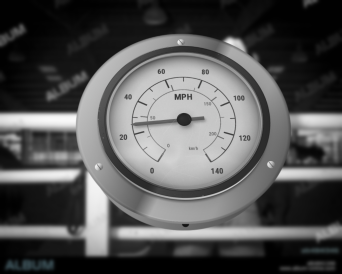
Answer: 25mph
